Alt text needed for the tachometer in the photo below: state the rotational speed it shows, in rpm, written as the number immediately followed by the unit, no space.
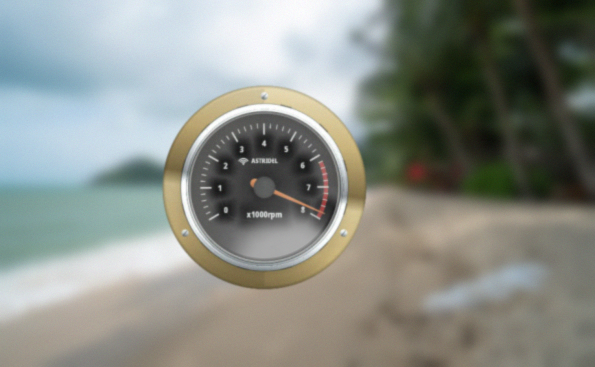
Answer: 7800rpm
